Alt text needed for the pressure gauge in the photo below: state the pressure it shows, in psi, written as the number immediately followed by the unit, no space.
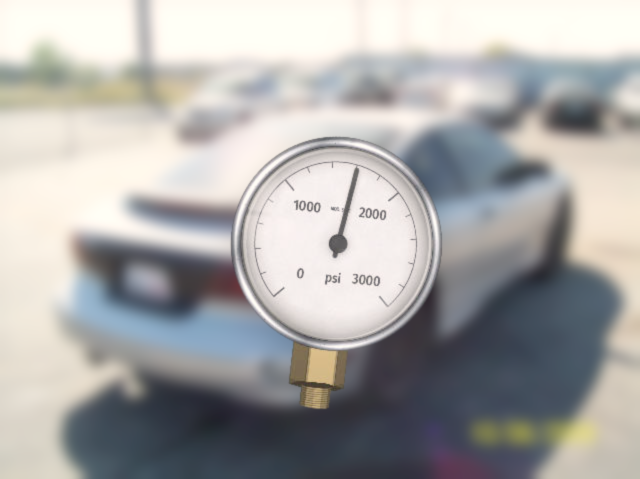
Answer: 1600psi
